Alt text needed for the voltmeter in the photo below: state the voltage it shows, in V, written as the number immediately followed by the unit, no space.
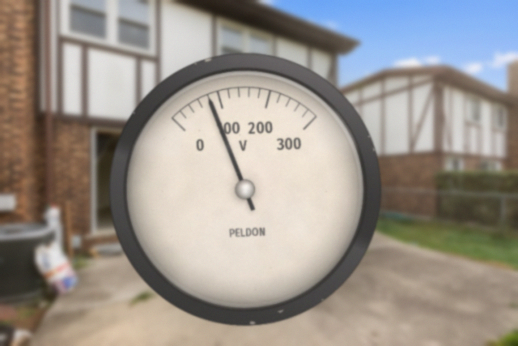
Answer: 80V
